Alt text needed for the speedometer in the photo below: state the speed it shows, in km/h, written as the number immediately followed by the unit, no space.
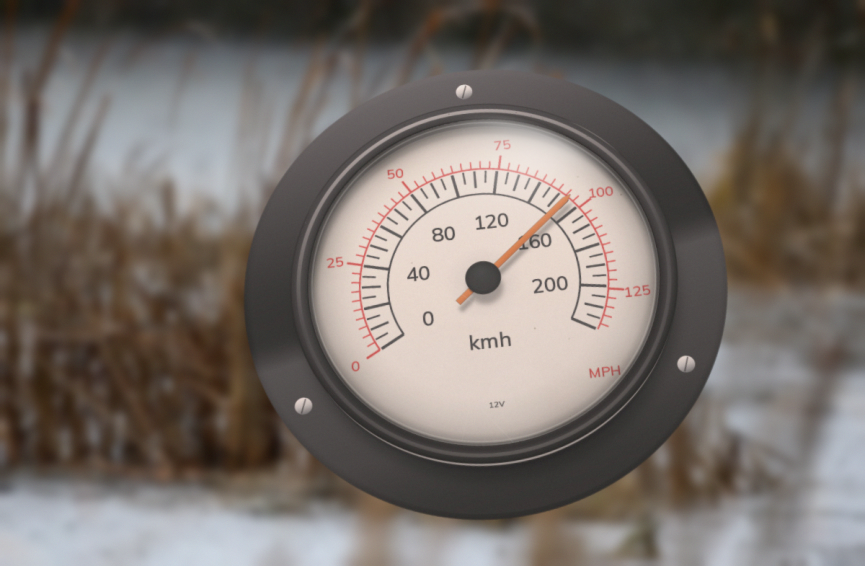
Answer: 155km/h
